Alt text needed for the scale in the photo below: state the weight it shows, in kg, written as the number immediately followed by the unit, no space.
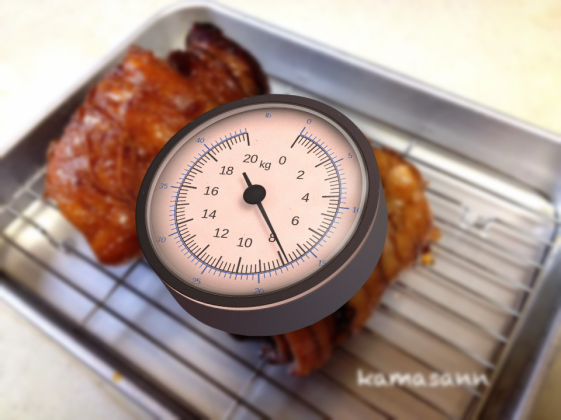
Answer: 7.8kg
